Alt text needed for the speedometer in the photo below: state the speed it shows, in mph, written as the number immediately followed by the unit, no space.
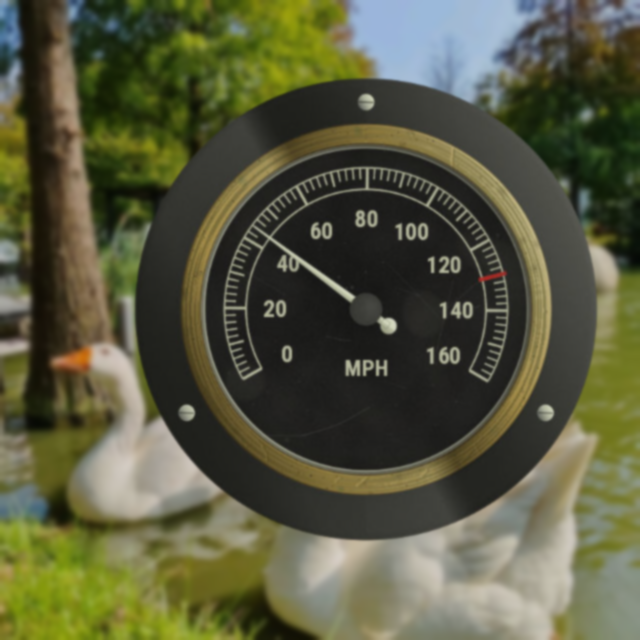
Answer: 44mph
